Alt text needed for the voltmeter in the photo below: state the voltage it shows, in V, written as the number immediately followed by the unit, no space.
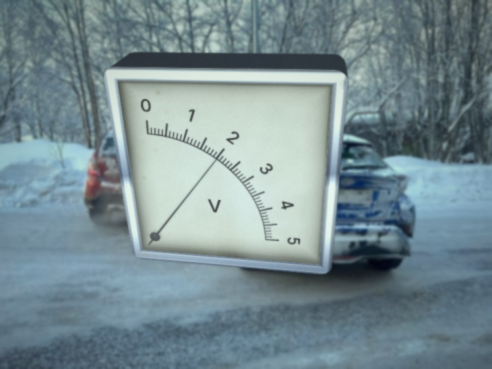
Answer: 2V
